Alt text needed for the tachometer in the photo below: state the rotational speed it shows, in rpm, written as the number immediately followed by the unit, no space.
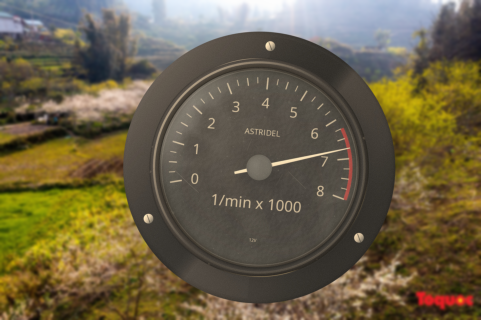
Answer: 6750rpm
